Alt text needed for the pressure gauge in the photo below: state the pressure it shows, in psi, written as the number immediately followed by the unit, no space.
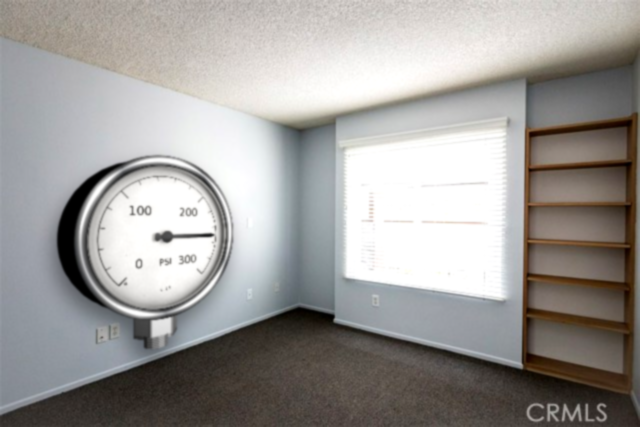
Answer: 250psi
